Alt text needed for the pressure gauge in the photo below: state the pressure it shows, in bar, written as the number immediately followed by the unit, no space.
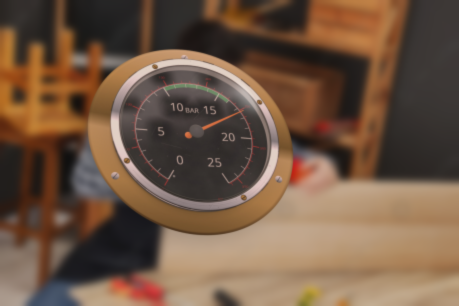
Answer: 17.5bar
